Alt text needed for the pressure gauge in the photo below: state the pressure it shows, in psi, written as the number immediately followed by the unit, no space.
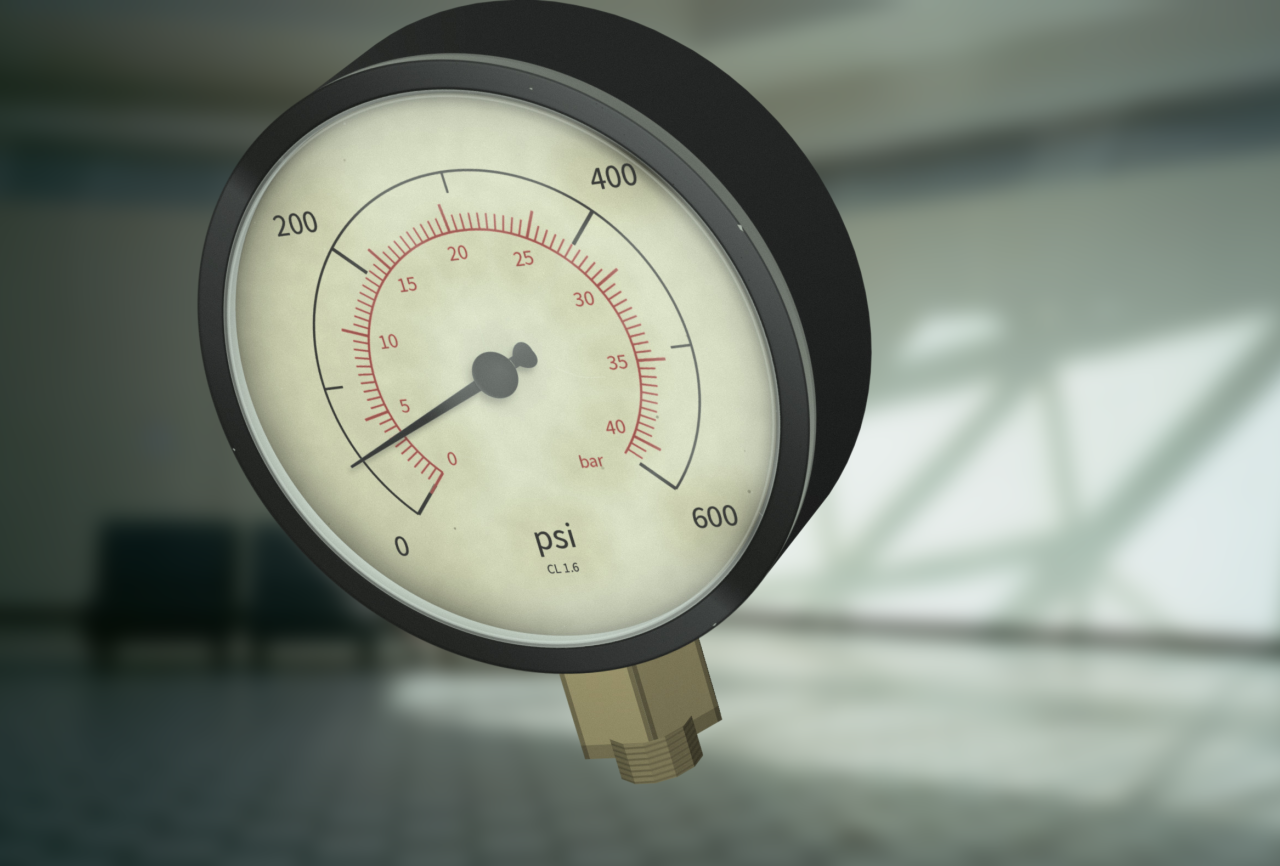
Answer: 50psi
